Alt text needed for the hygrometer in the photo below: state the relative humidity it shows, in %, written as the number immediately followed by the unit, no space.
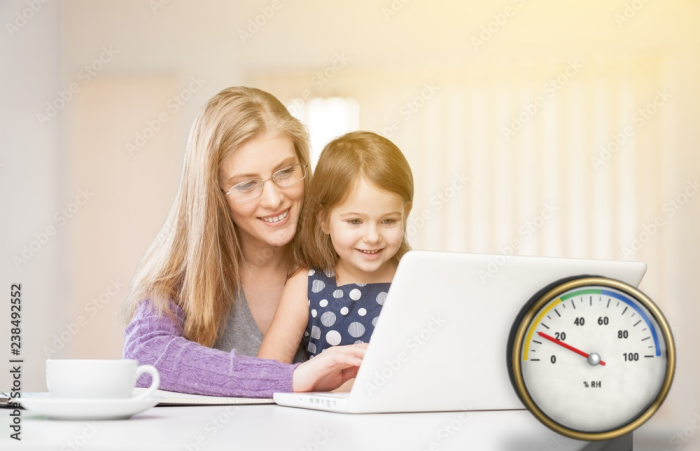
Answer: 15%
